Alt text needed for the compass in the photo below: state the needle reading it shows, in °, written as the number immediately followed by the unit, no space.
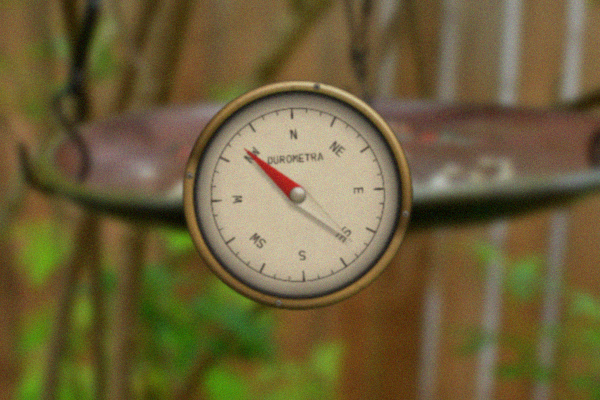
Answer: 315°
